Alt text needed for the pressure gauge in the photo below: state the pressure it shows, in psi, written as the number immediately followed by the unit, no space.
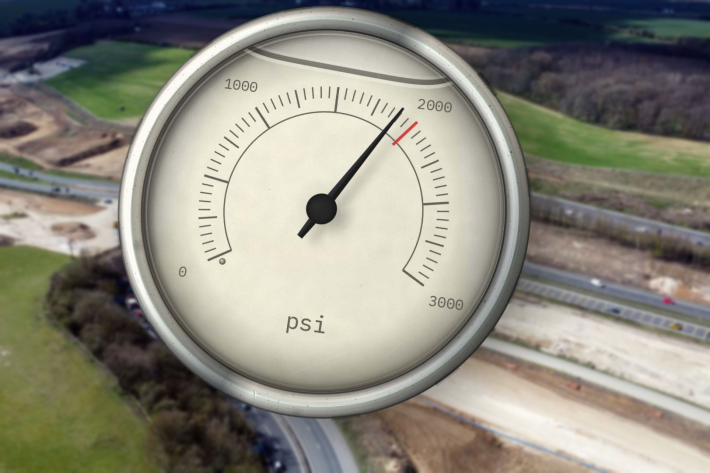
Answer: 1900psi
